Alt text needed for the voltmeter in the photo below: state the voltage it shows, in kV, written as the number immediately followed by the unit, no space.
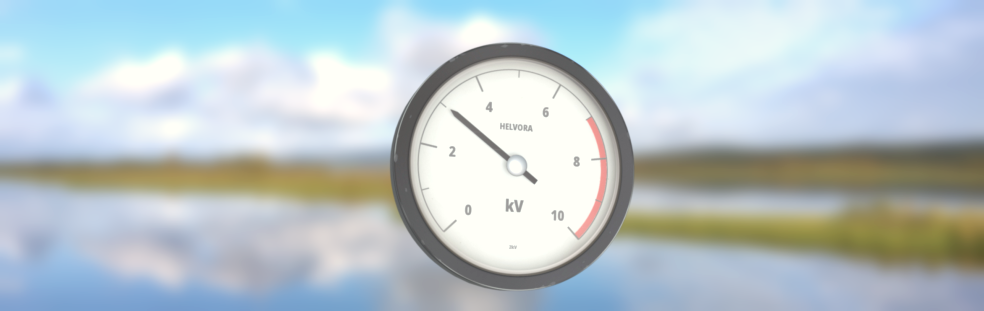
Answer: 3kV
